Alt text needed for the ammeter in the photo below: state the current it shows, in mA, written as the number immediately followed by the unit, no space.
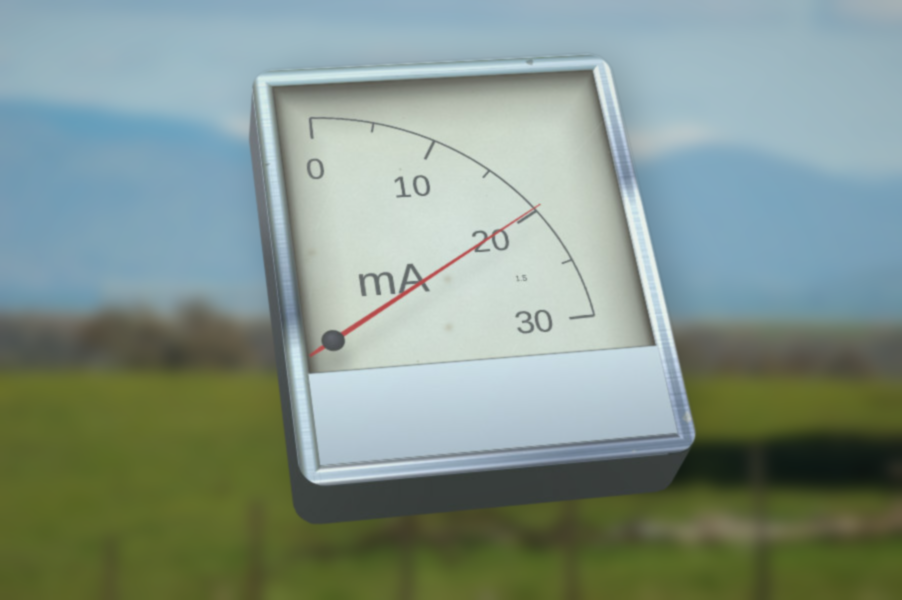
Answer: 20mA
